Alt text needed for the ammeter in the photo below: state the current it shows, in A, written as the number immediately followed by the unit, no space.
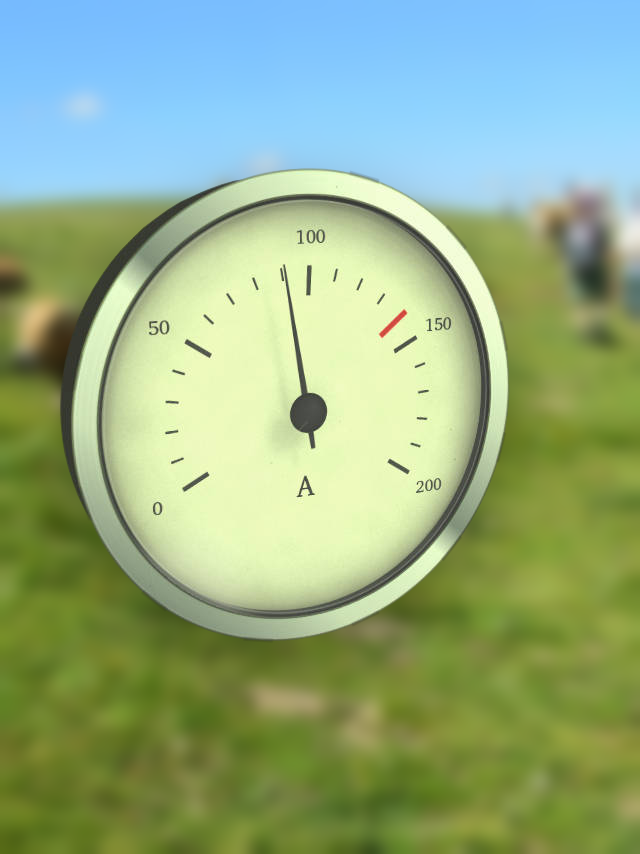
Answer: 90A
